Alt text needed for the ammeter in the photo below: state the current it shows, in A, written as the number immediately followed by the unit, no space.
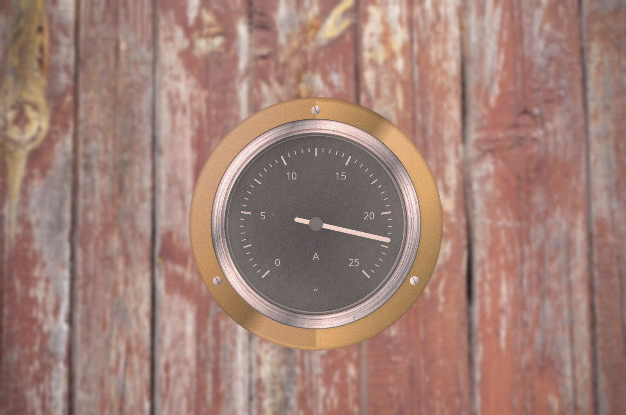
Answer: 22A
